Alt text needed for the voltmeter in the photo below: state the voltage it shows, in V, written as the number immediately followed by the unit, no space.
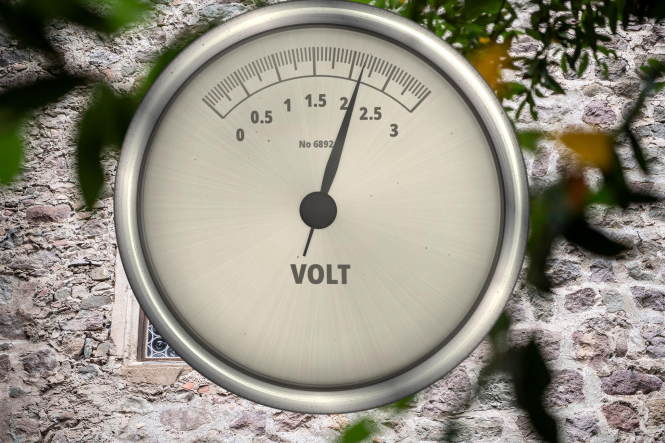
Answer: 2.15V
